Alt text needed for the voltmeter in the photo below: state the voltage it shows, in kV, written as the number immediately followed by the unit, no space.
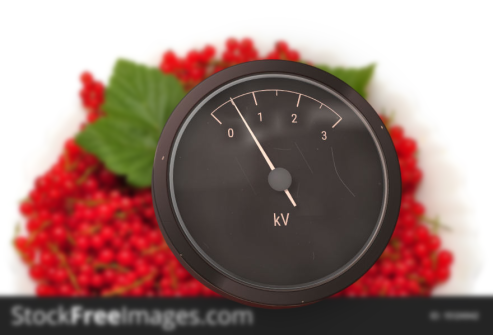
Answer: 0.5kV
